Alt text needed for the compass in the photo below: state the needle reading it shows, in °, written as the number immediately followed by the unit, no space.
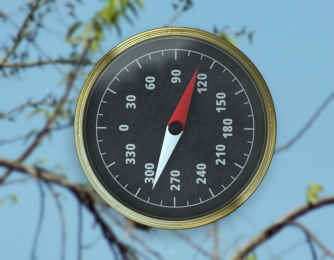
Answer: 110°
